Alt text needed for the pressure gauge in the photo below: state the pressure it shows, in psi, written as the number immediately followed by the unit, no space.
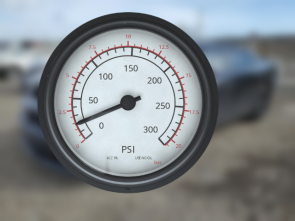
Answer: 20psi
